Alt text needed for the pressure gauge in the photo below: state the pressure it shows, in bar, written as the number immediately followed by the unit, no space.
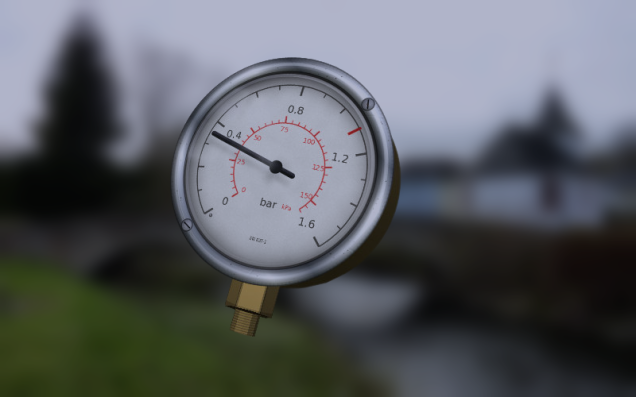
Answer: 0.35bar
